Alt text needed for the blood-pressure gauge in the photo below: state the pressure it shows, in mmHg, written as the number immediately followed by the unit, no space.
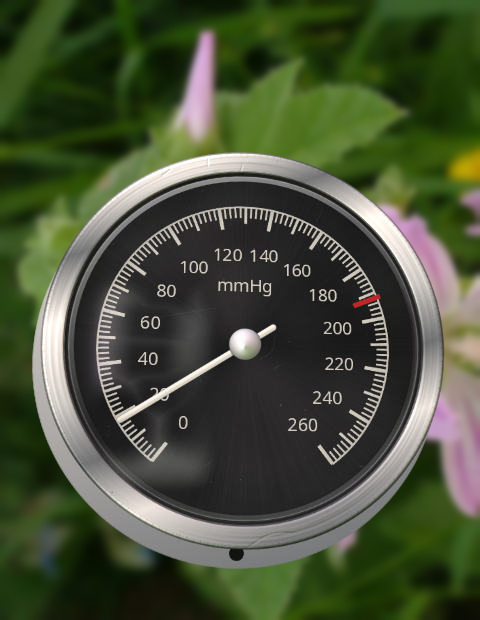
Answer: 18mmHg
